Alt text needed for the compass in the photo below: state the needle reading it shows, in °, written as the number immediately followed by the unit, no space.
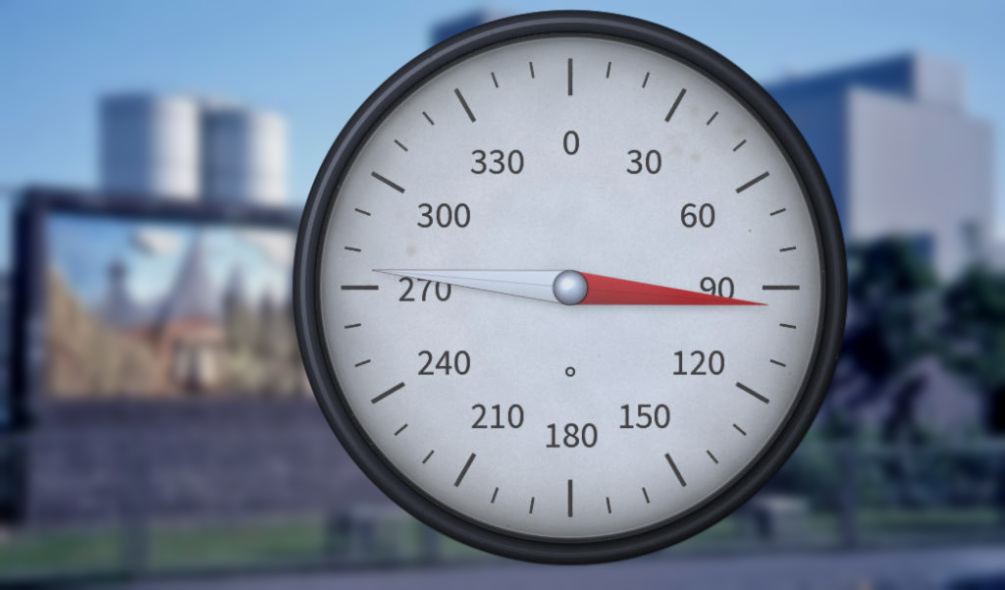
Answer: 95°
